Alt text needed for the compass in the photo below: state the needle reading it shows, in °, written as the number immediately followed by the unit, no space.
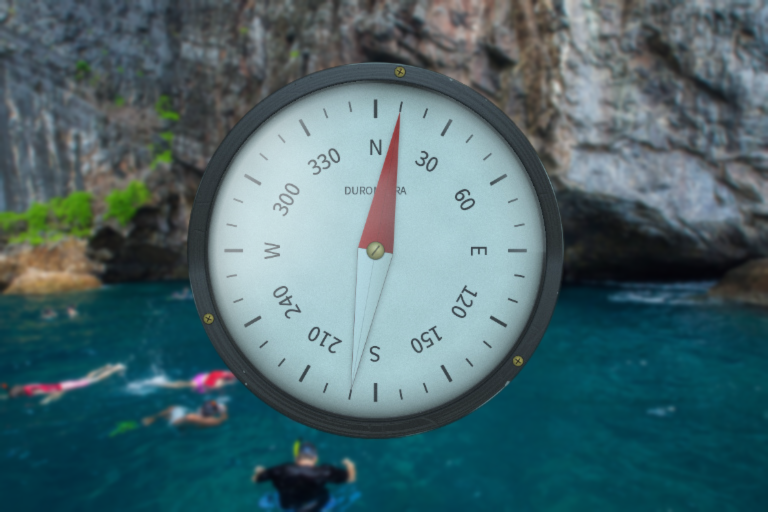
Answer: 10°
